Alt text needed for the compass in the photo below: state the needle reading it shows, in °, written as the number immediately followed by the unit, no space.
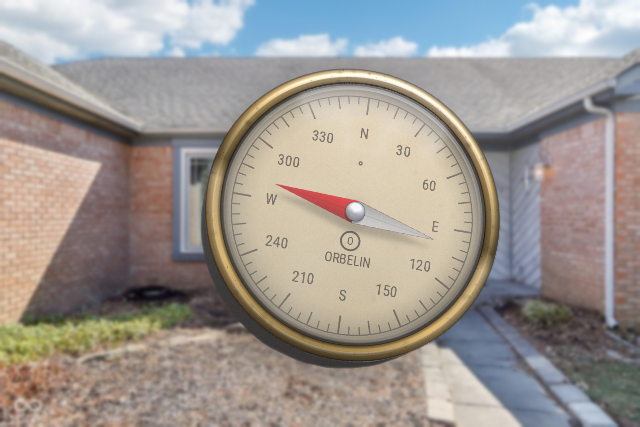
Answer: 280°
